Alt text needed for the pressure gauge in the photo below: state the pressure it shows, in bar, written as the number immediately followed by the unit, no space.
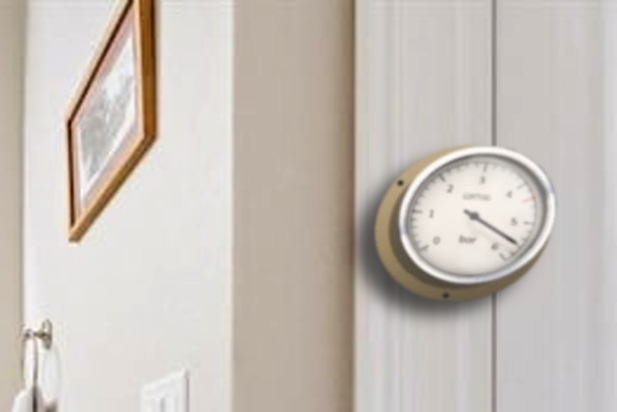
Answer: 5.6bar
